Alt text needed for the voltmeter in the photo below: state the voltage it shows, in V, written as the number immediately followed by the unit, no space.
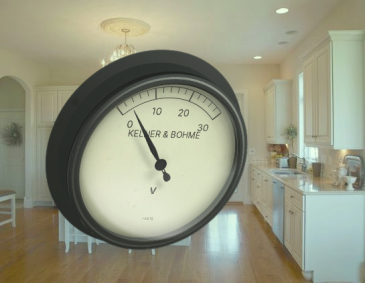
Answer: 3V
